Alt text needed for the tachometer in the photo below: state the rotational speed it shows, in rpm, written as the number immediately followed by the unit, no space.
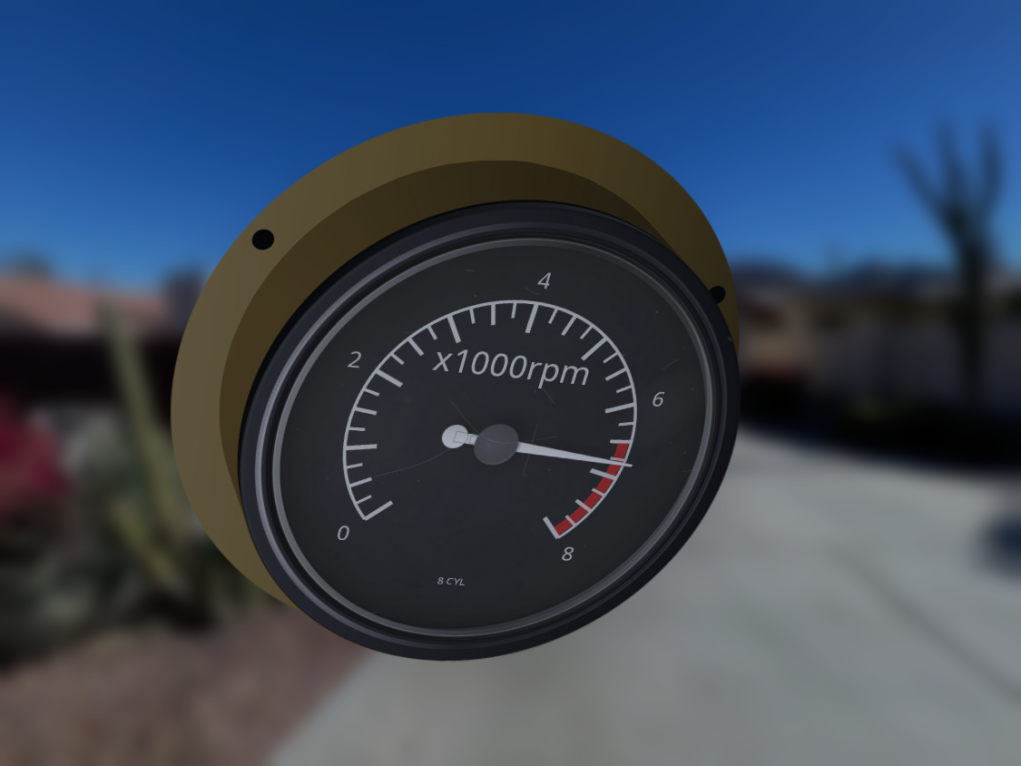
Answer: 6750rpm
